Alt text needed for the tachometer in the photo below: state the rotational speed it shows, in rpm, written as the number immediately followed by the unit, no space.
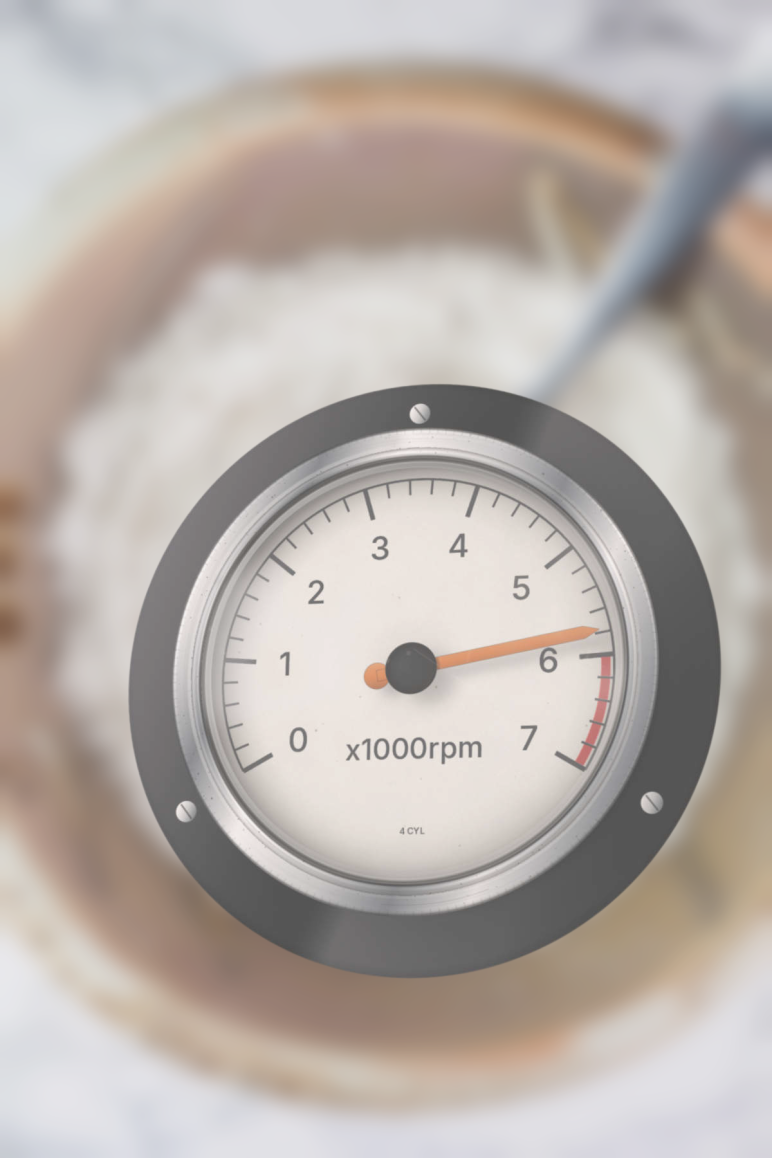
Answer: 5800rpm
